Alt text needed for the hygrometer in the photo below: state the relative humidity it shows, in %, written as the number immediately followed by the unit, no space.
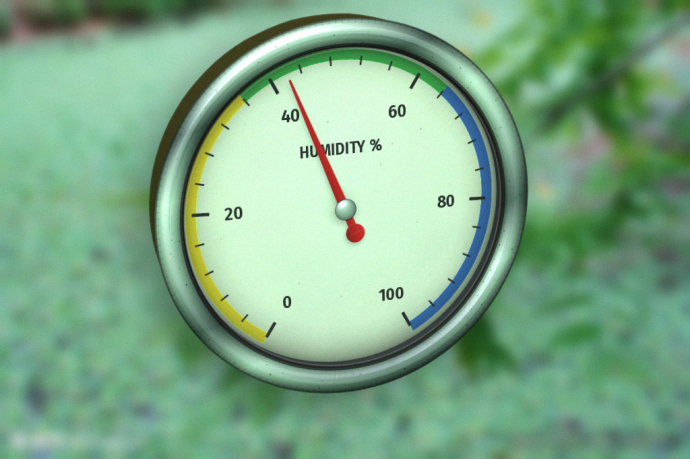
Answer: 42%
